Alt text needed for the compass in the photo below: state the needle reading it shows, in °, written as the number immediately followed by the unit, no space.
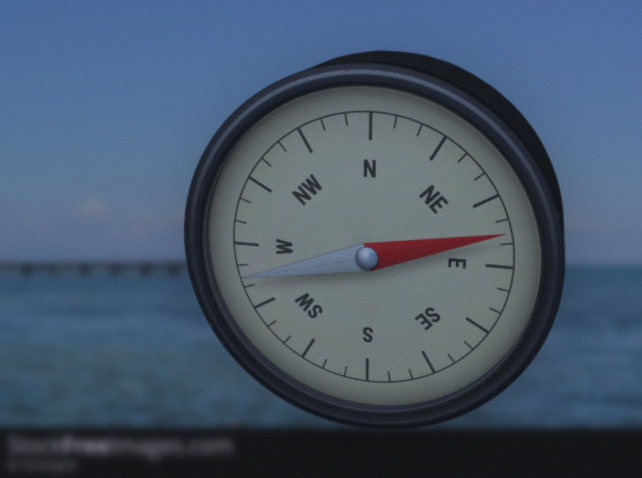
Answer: 75°
